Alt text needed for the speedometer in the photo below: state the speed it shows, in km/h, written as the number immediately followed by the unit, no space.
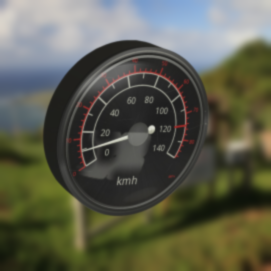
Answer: 10km/h
